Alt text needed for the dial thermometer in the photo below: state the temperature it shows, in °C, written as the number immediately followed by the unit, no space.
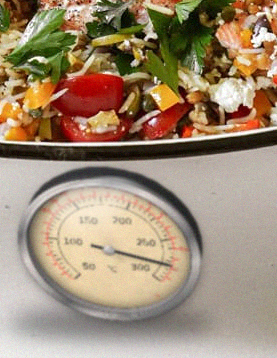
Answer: 275°C
